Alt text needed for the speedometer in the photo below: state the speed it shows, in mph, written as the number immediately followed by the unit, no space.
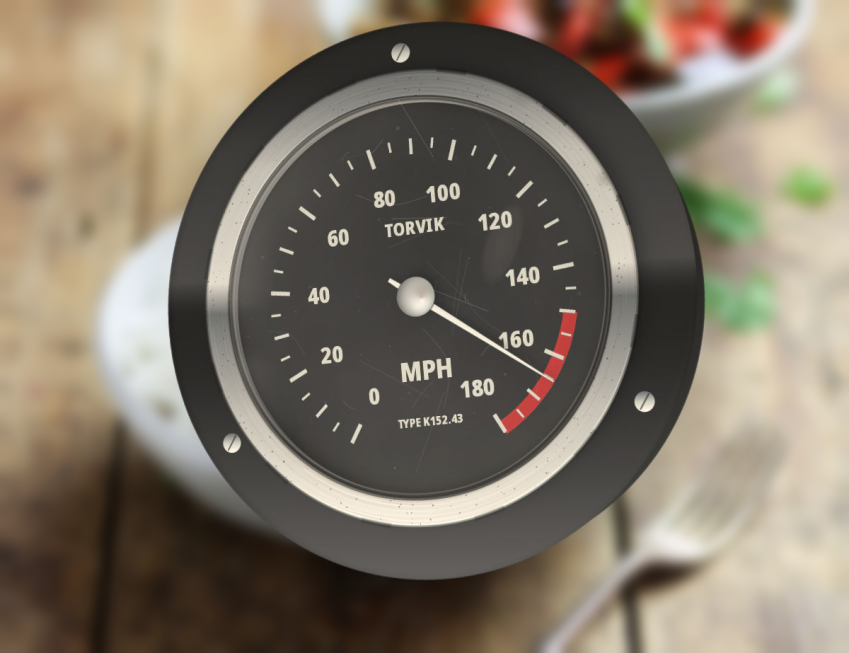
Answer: 165mph
